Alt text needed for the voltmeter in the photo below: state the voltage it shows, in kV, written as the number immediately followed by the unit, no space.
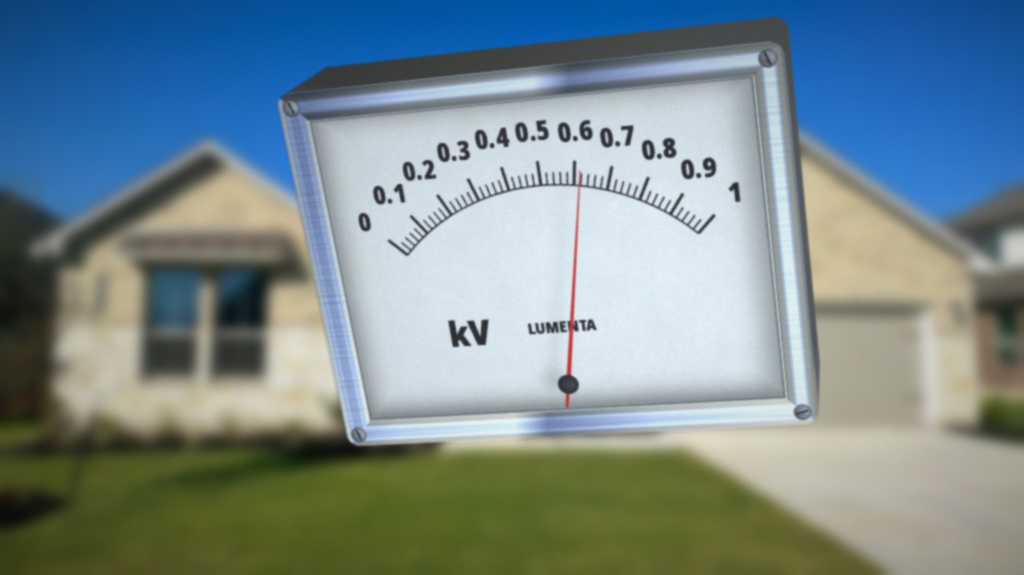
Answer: 0.62kV
